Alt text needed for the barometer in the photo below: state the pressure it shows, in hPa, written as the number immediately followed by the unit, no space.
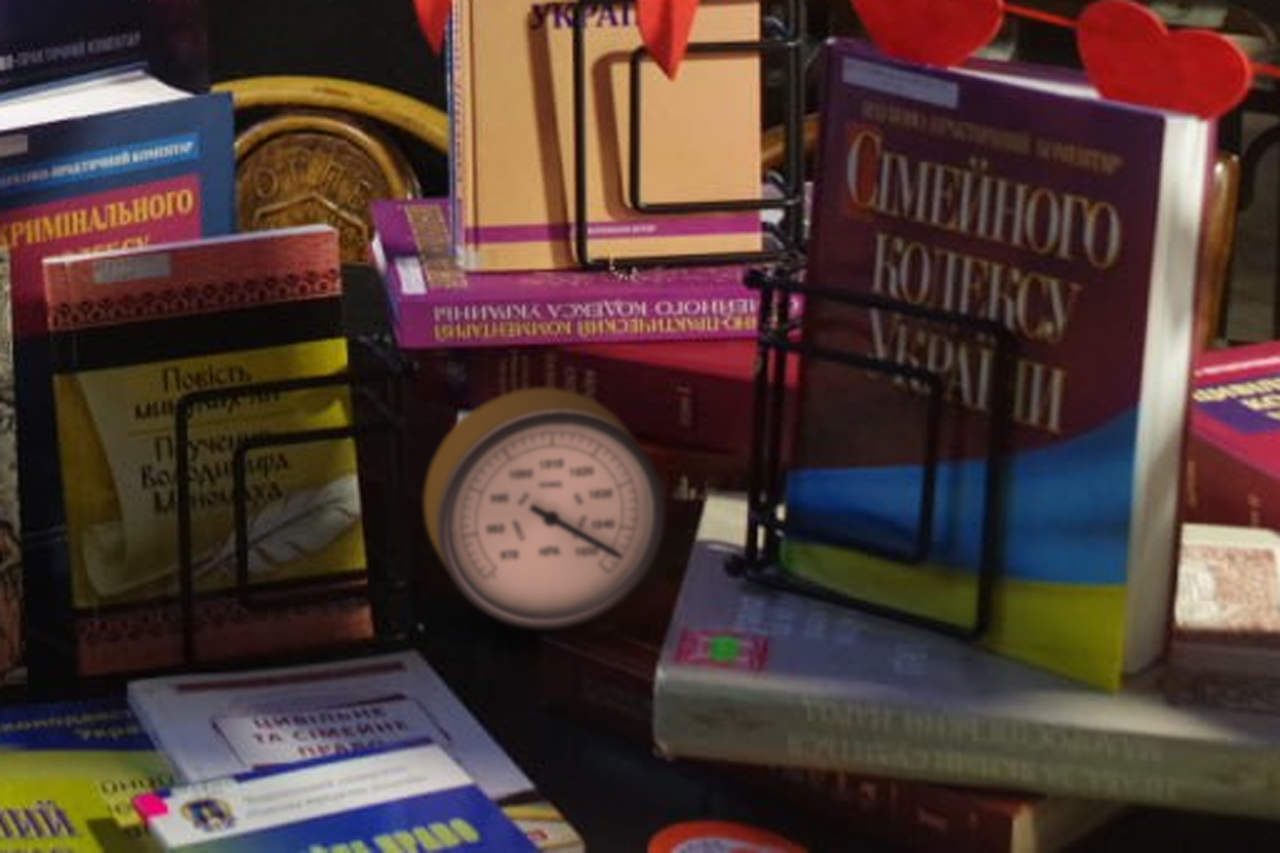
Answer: 1046hPa
